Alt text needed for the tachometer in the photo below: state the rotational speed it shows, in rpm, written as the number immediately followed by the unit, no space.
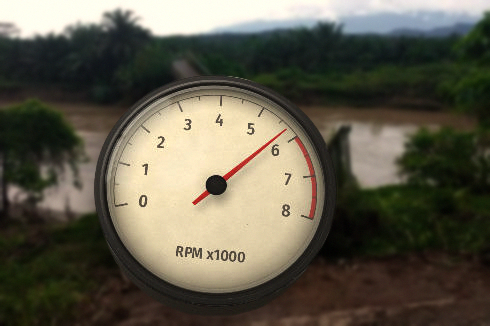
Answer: 5750rpm
